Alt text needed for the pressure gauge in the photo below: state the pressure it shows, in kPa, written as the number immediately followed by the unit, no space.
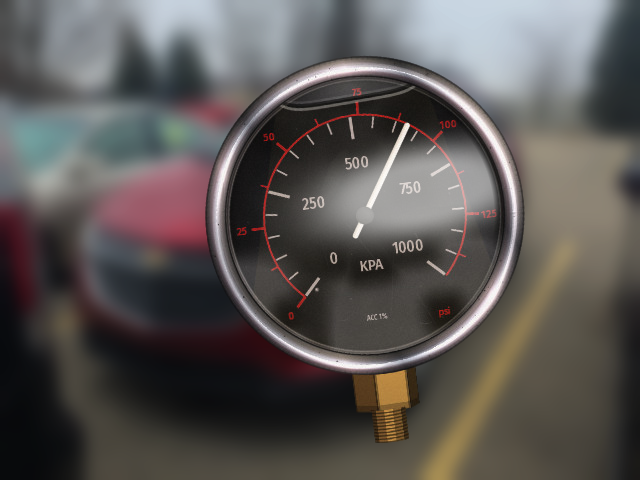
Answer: 625kPa
